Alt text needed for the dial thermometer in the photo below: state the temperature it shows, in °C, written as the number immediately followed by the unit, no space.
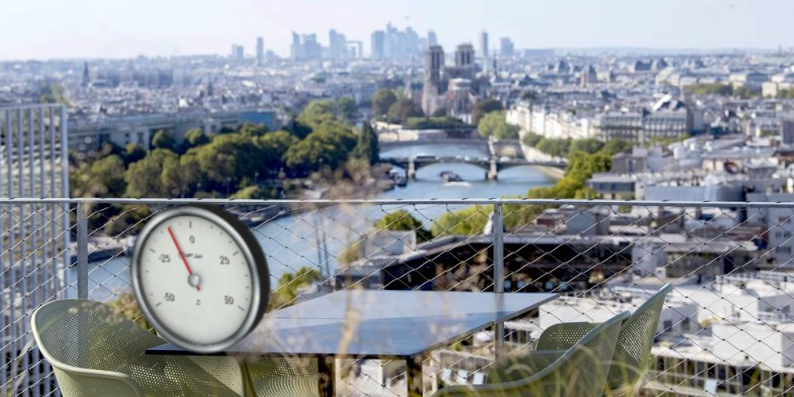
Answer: -10°C
